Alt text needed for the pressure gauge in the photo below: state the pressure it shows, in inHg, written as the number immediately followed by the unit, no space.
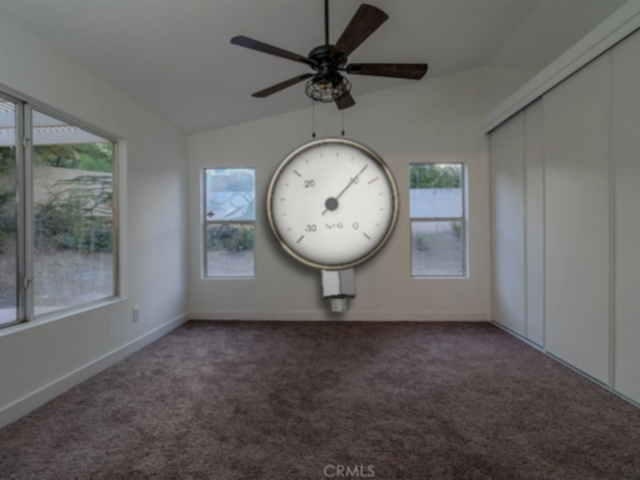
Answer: -10inHg
